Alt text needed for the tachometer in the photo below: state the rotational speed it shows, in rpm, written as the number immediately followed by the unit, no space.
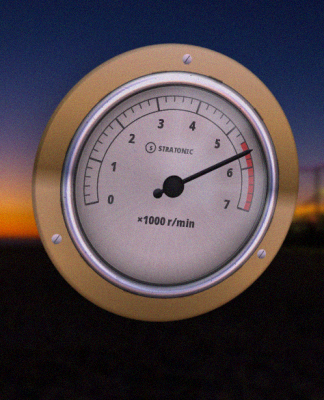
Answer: 5600rpm
